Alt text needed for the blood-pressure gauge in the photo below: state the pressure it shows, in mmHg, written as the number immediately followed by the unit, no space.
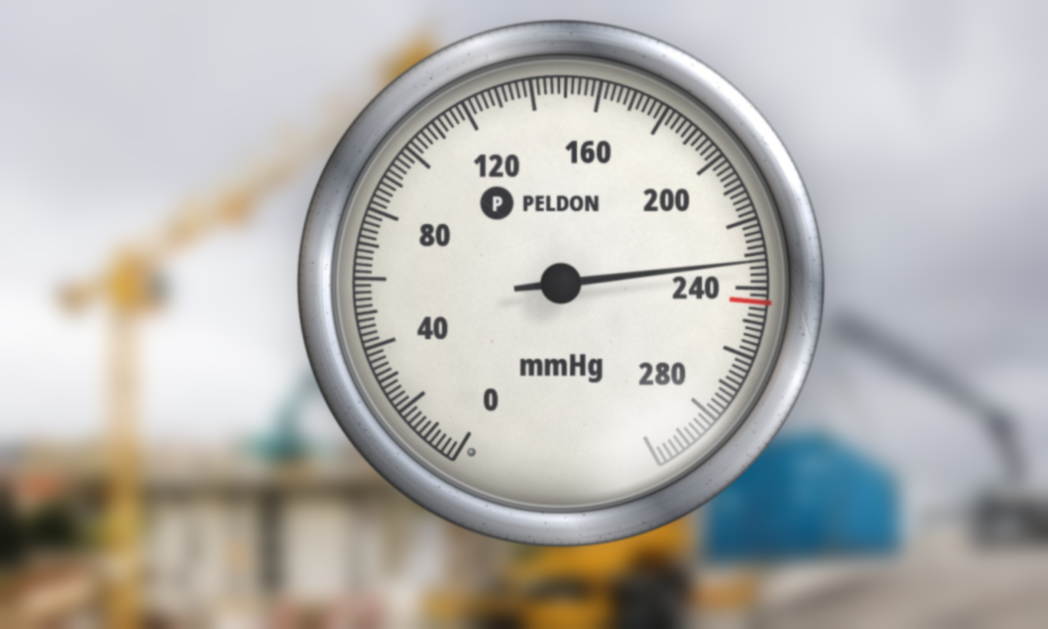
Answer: 232mmHg
